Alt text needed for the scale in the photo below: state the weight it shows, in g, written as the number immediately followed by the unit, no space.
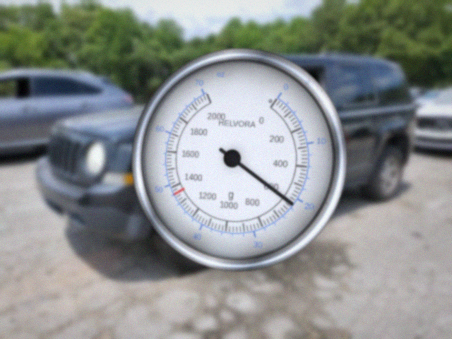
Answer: 600g
